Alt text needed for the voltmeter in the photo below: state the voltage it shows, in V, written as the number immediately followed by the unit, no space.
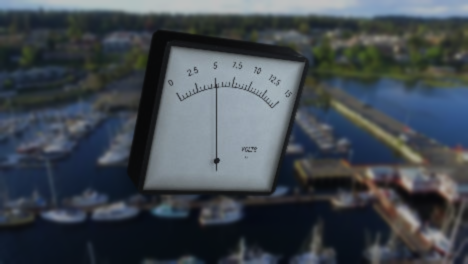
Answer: 5V
